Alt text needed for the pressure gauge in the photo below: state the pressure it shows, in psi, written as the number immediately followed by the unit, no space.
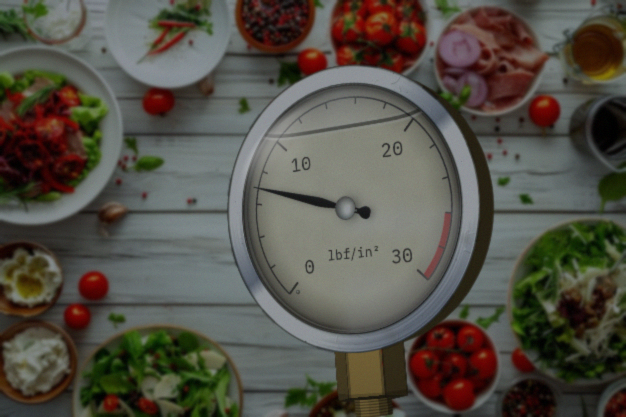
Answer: 7psi
